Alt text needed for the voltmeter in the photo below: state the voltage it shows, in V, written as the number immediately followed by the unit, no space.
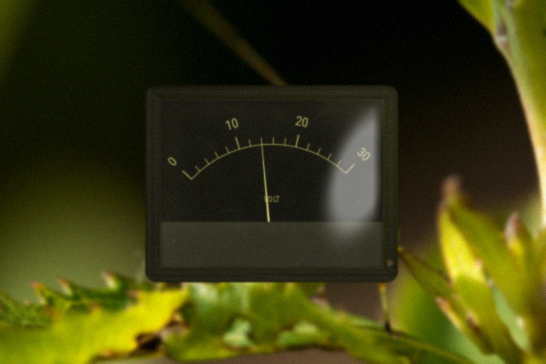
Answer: 14V
